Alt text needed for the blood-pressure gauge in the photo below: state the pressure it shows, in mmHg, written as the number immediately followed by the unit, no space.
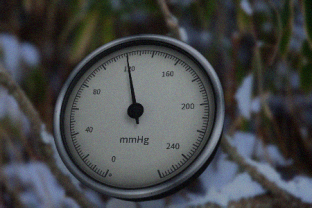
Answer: 120mmHg
